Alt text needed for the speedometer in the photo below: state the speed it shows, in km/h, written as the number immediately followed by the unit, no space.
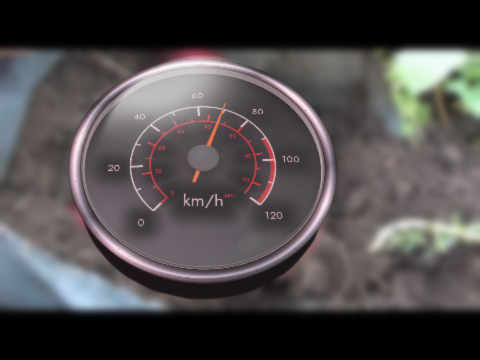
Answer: 70km/h
